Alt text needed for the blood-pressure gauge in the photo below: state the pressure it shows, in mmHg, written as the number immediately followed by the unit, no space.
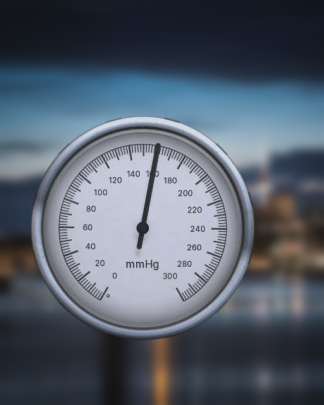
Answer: 160mmHg
